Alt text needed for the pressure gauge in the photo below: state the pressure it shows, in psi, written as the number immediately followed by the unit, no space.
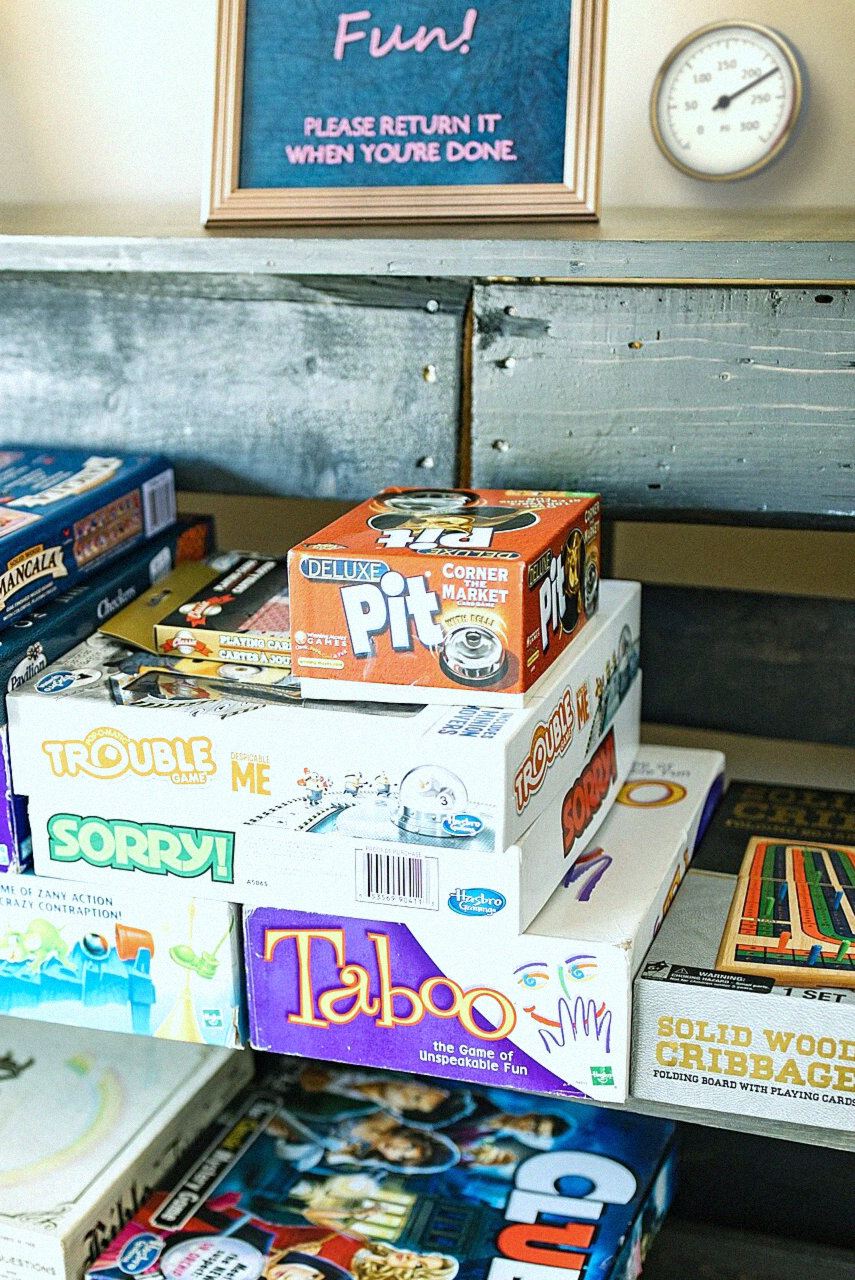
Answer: 220psi
